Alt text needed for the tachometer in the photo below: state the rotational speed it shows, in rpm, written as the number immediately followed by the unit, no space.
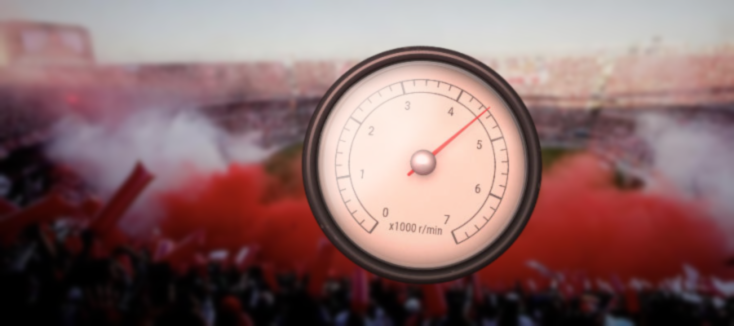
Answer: 4500rpm
